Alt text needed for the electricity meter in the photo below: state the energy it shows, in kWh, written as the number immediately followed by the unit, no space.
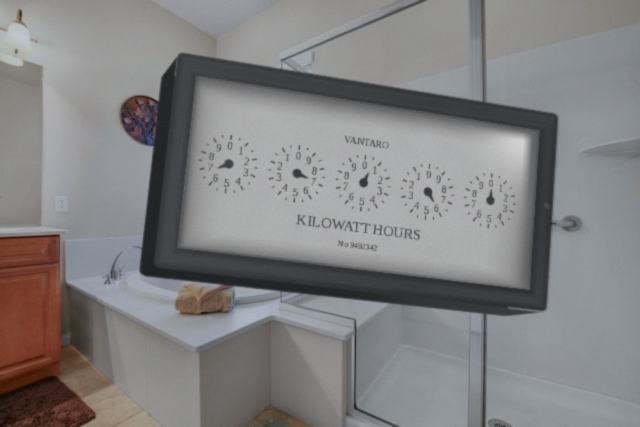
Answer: 67060kWh
